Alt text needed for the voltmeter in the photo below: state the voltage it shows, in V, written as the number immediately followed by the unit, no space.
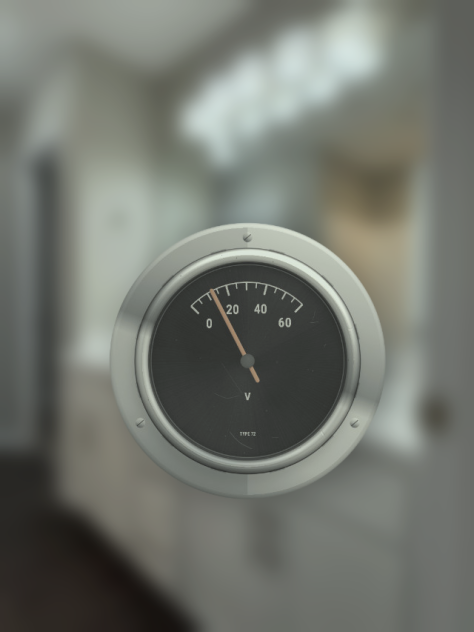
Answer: 12.5V
